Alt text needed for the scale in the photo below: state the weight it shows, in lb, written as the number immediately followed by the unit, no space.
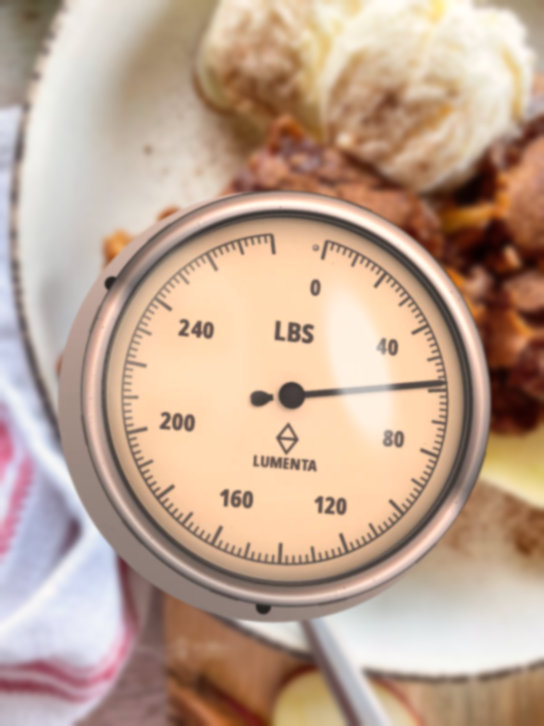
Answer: 58lb
